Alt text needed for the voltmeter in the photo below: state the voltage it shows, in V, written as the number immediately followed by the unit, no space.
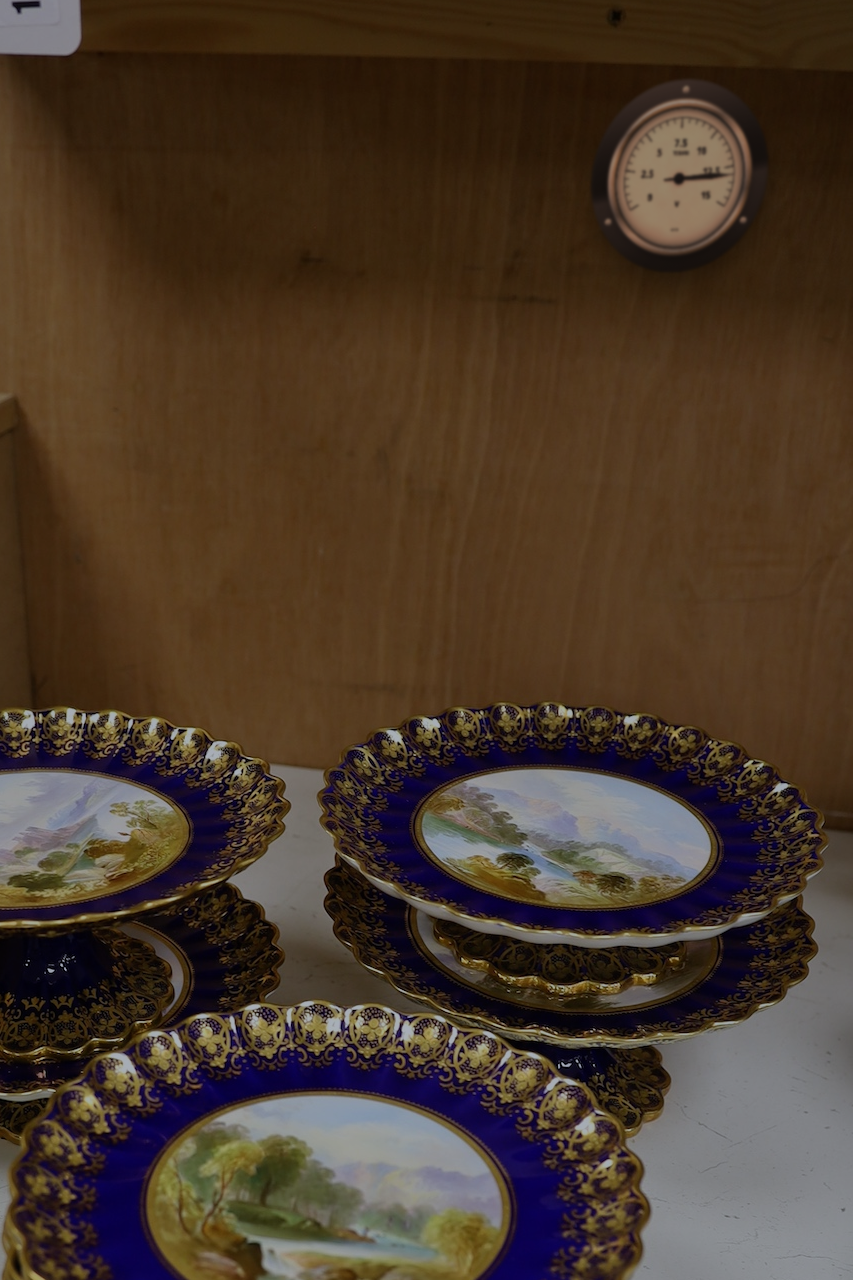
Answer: 13V
